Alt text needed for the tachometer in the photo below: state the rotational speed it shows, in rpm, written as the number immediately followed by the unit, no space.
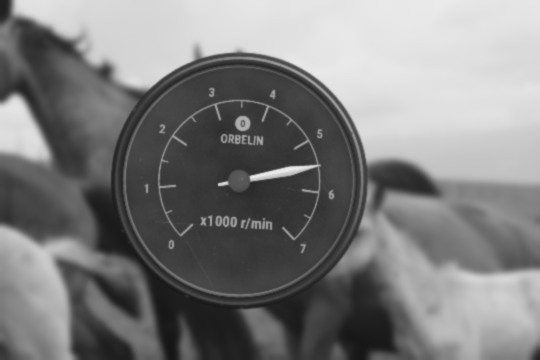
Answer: 5500rpm
